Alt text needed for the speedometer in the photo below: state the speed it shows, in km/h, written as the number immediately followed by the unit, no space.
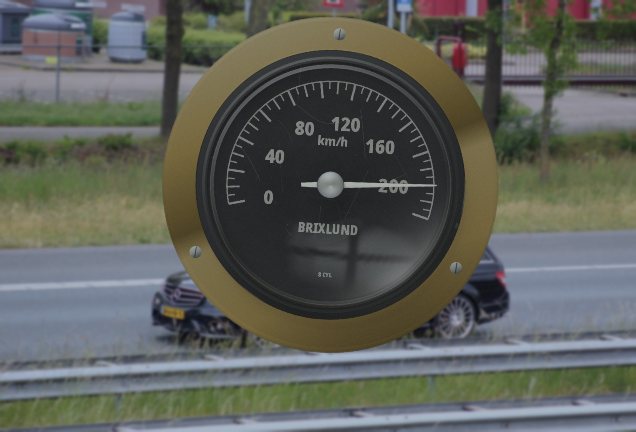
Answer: 200km/h
